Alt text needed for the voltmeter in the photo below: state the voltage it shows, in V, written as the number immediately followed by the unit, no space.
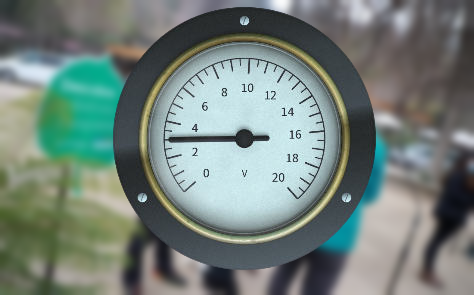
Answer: 3V
